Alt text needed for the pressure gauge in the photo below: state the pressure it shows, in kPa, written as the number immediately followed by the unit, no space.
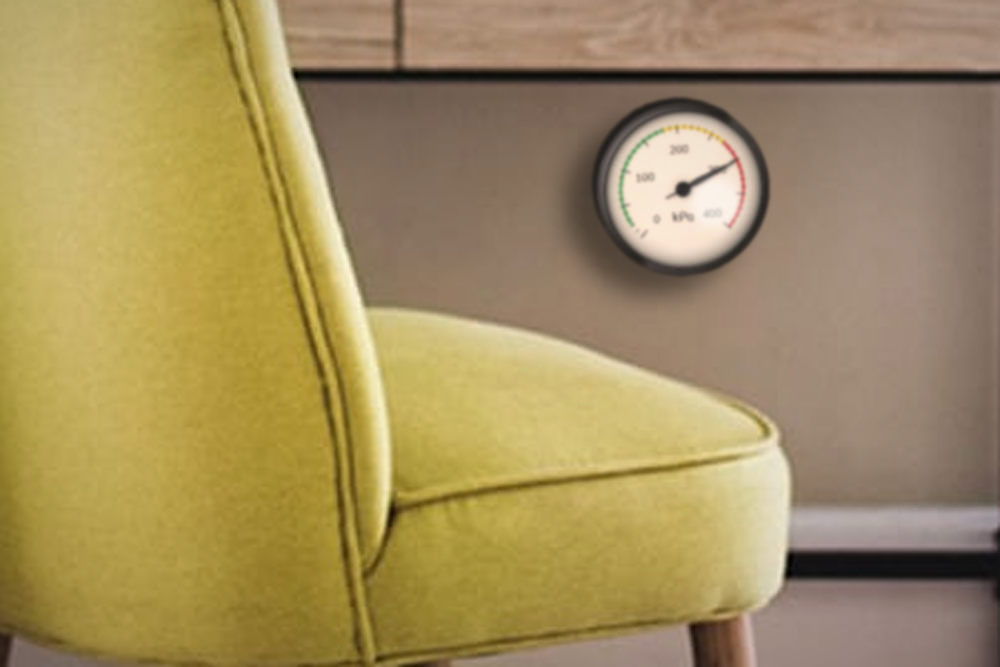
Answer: 300kPa
